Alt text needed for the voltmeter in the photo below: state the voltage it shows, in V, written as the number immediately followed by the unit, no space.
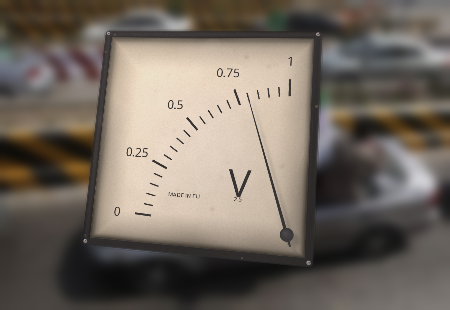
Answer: 0.8V
